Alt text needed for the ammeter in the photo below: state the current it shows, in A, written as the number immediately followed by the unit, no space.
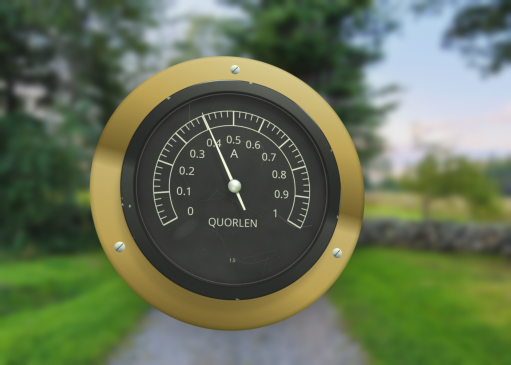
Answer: 0.4A
